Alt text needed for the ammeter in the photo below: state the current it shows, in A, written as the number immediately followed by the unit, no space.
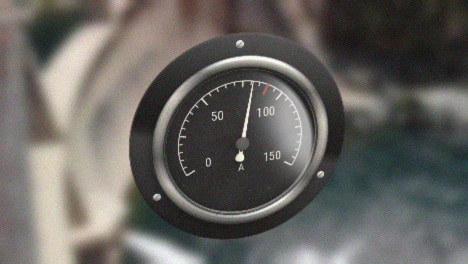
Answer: 80A
